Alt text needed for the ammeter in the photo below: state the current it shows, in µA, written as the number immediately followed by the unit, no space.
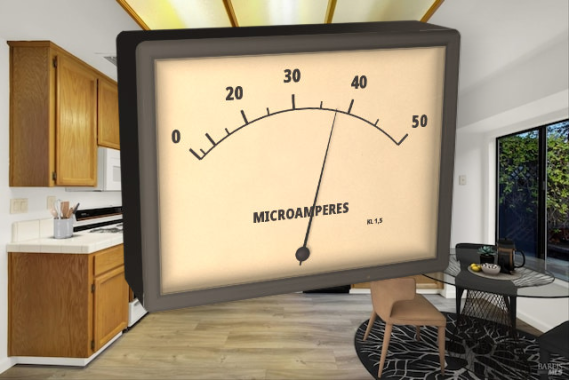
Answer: 37.5µA
